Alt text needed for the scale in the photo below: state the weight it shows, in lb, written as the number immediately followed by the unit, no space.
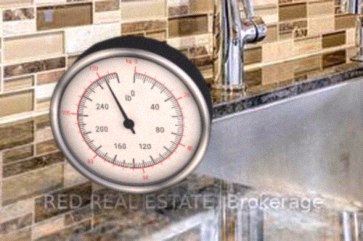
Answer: 270lb
